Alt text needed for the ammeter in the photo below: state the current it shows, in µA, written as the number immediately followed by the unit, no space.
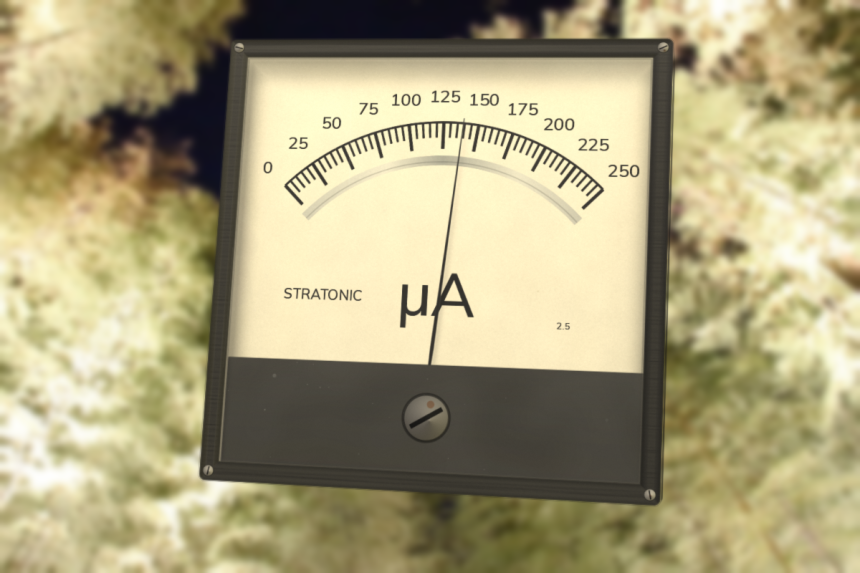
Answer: 140µA
